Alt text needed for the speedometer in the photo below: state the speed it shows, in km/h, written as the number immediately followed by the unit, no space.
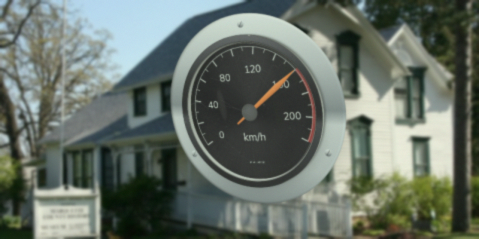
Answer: 160km/h
